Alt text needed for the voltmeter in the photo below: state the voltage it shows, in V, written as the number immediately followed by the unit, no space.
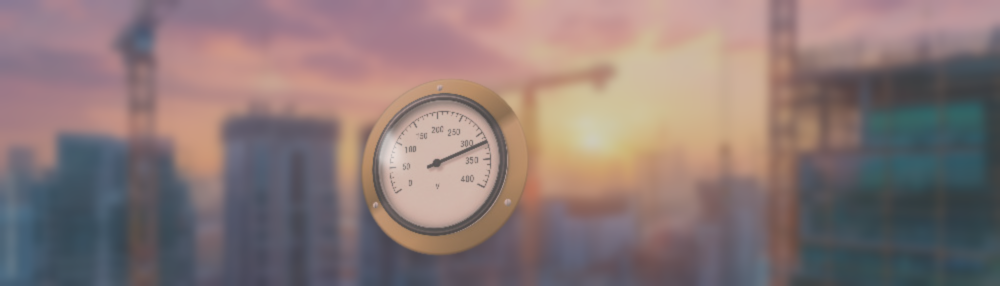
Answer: 320V
